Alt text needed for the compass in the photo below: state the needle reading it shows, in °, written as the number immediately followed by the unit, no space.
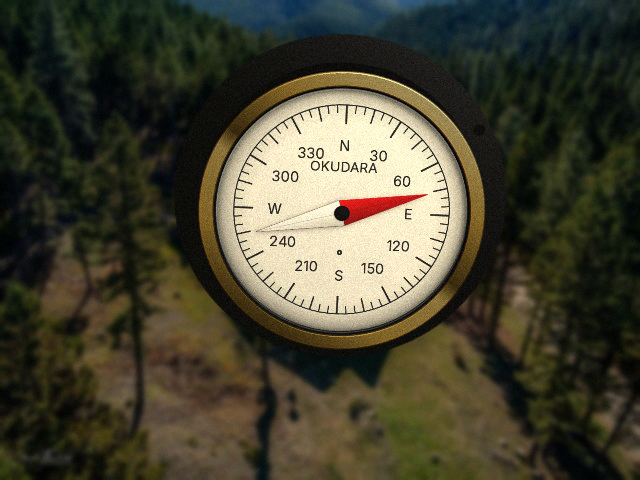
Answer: 75°
